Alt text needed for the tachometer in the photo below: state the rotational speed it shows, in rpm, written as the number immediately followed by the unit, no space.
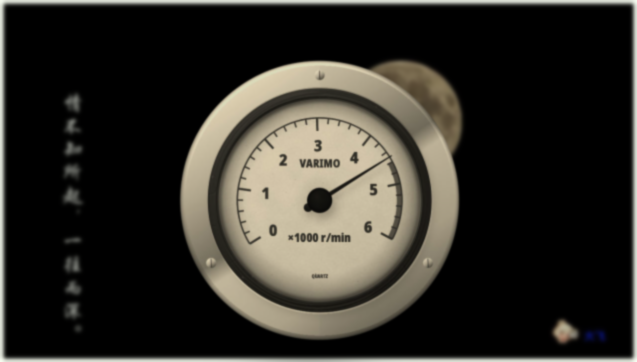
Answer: 4500rpm
